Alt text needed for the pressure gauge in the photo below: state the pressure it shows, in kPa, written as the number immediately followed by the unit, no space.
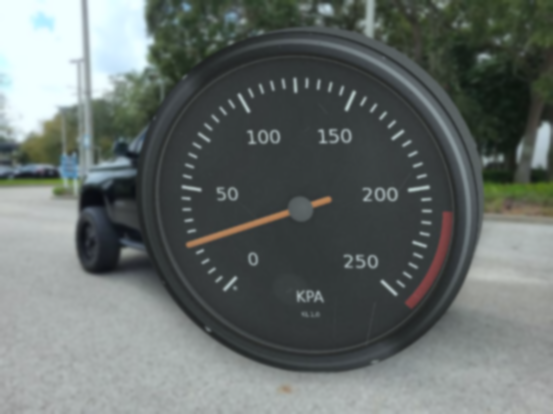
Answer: 25kPa
